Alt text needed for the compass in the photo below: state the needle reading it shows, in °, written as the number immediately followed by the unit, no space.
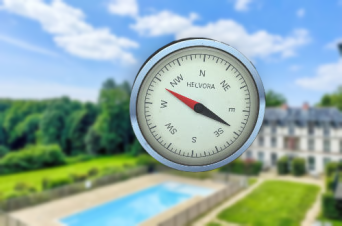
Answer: 295°
